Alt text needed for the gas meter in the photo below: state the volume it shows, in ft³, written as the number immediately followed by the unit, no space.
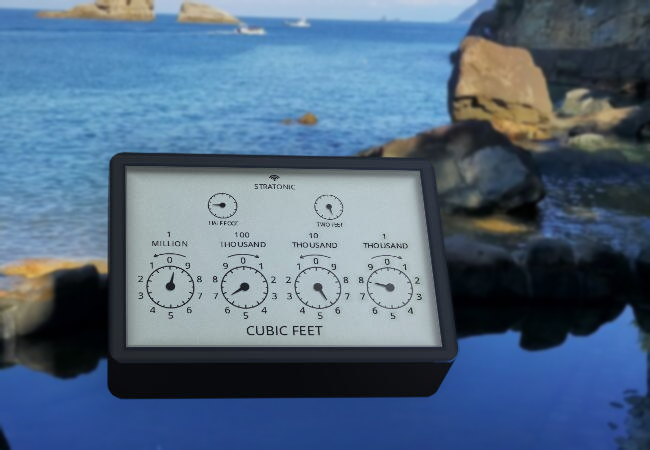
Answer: 965800ft³
